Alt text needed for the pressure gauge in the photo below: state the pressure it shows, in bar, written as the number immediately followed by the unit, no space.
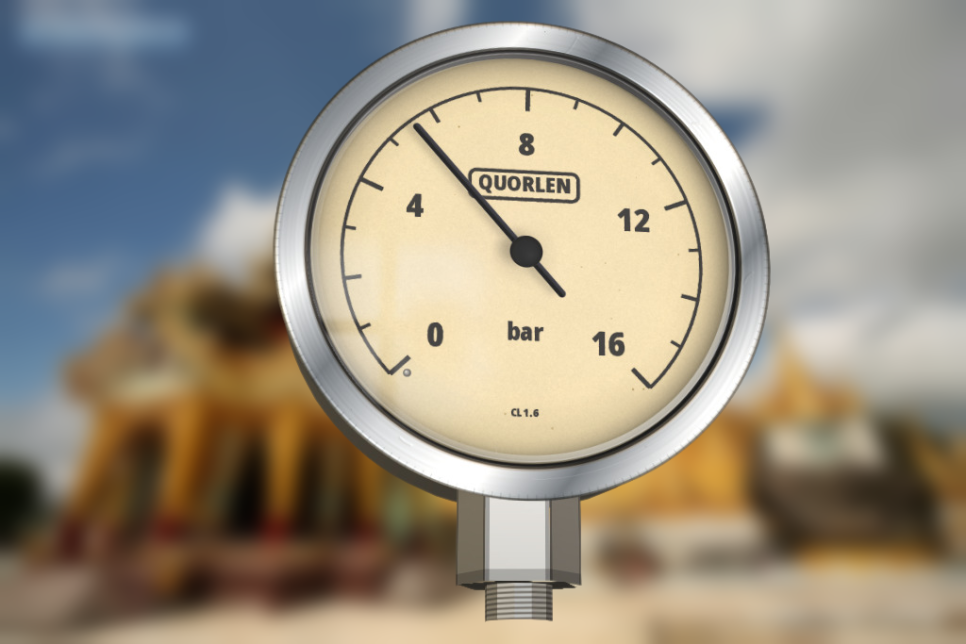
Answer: 5.5bar
